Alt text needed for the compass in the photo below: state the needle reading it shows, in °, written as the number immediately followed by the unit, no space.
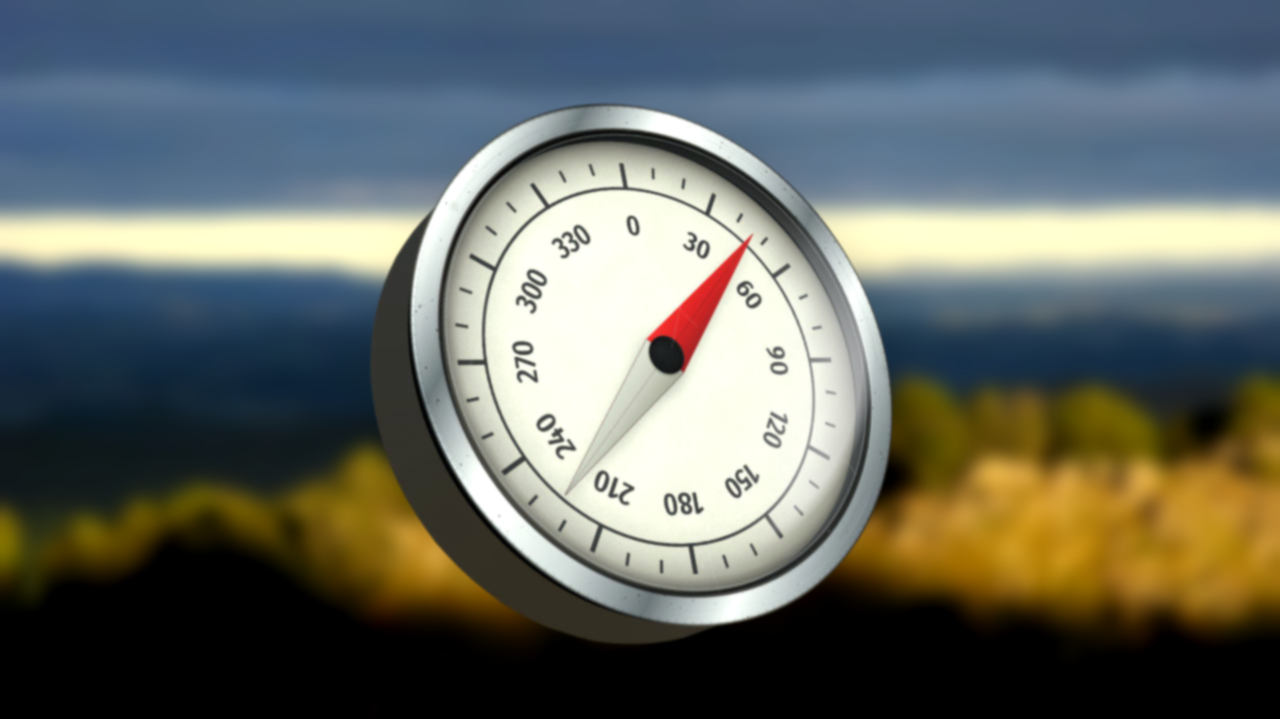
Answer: 45°
